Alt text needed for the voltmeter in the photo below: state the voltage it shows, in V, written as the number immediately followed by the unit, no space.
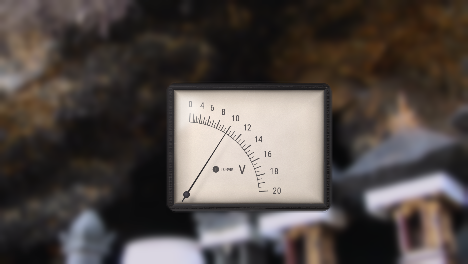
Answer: 10V
